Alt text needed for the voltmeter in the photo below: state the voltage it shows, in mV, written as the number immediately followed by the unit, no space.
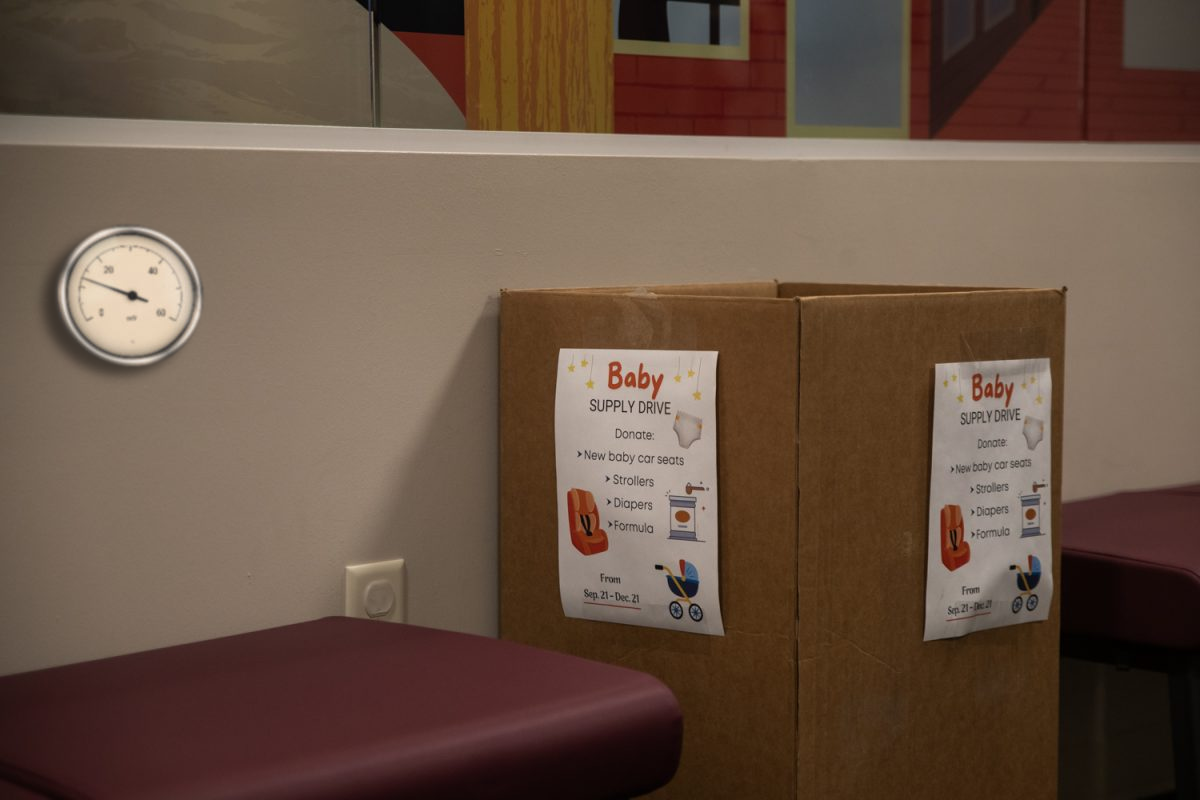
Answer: 12.5mV
